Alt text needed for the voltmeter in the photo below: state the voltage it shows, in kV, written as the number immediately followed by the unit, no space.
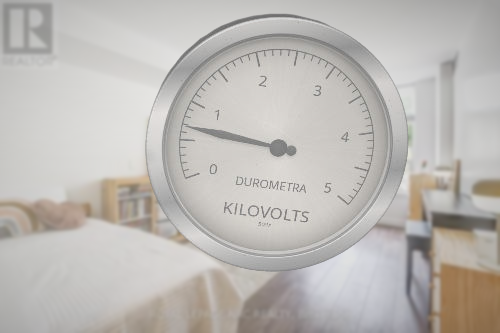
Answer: 0.7kV
